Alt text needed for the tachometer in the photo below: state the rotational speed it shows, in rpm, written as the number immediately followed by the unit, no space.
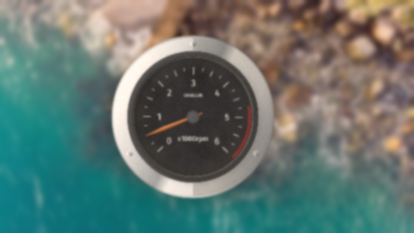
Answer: 500rpm
